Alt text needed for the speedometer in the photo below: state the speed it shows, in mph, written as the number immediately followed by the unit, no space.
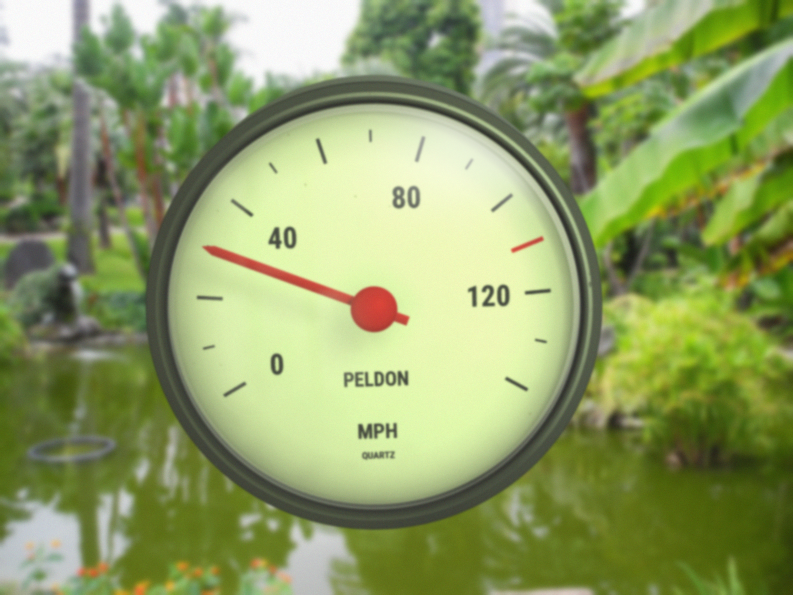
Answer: 30mph
